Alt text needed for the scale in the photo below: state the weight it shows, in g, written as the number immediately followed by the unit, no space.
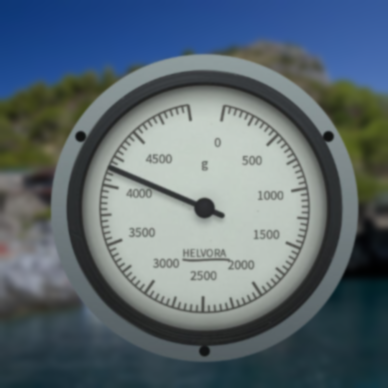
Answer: 4150g
